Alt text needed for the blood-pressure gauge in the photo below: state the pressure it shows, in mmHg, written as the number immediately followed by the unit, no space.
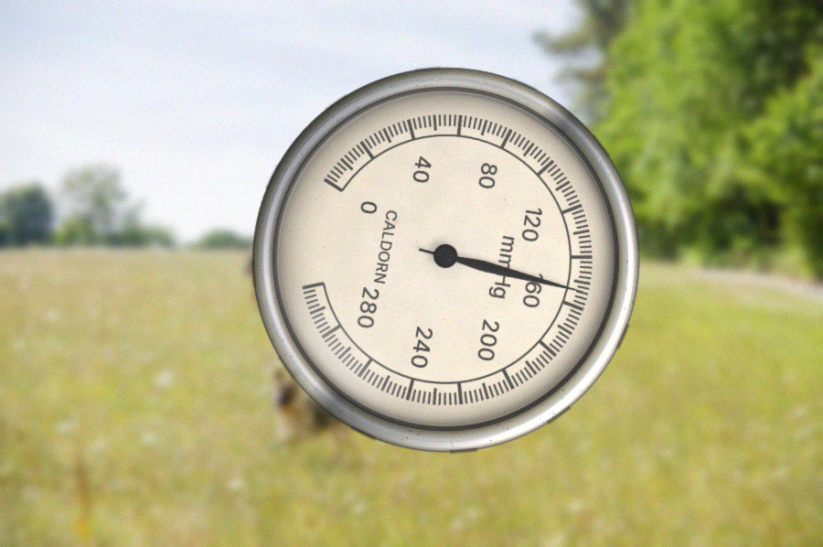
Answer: 154mmHg
